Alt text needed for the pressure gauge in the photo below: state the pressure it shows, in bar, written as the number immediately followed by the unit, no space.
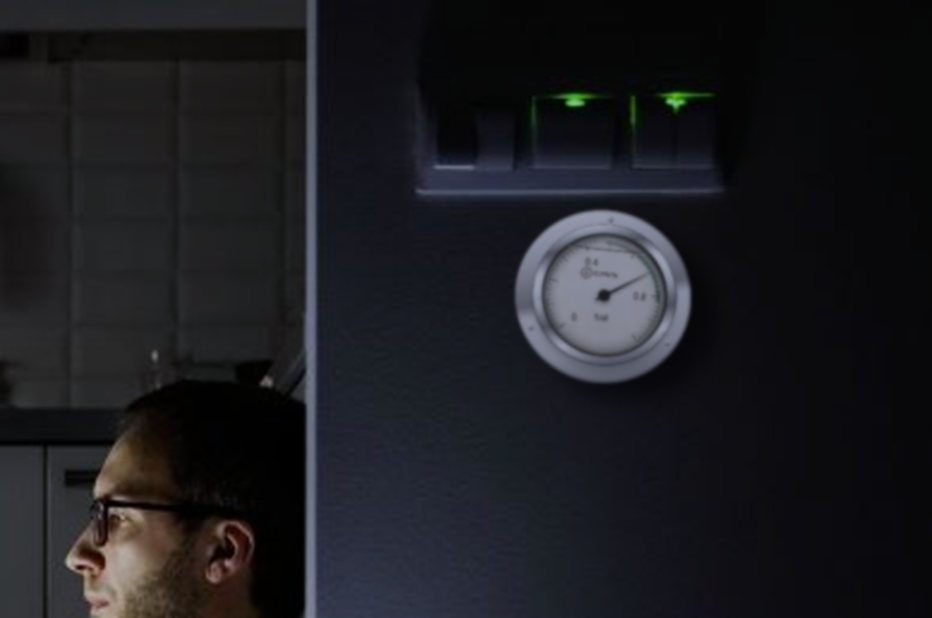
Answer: 0.7bar
